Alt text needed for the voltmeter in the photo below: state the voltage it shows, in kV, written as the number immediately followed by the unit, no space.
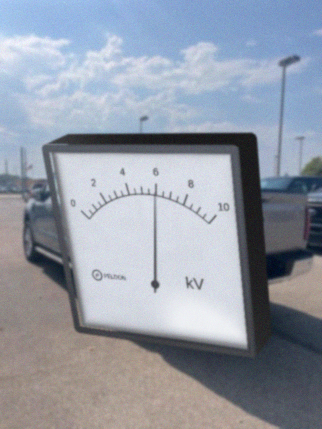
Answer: 6kV
